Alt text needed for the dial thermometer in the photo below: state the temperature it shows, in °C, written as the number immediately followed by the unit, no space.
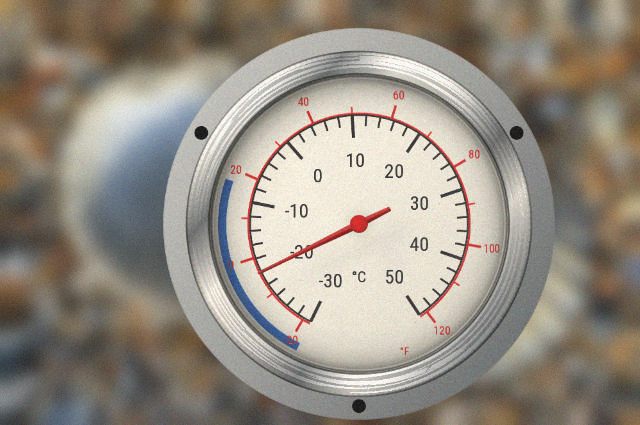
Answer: -20°C
